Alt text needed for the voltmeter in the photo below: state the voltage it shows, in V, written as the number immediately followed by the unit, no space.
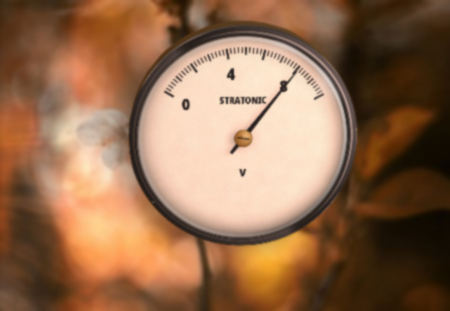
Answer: 8V
